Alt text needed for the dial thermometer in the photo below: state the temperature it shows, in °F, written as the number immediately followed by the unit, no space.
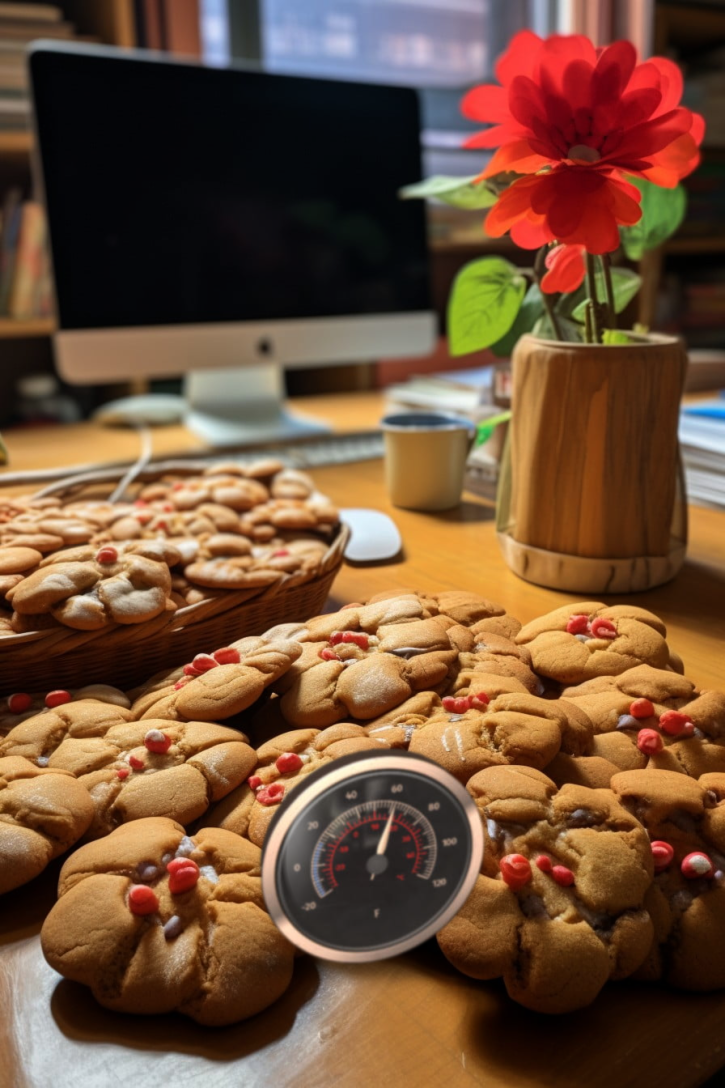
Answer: 60°F
